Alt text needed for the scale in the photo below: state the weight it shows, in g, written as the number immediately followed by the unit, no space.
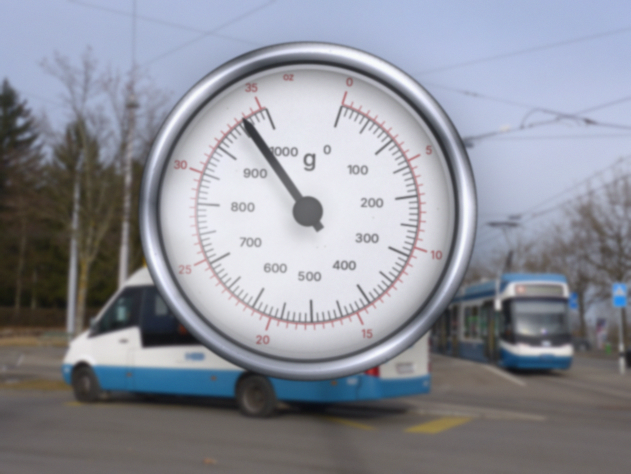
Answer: 960g
